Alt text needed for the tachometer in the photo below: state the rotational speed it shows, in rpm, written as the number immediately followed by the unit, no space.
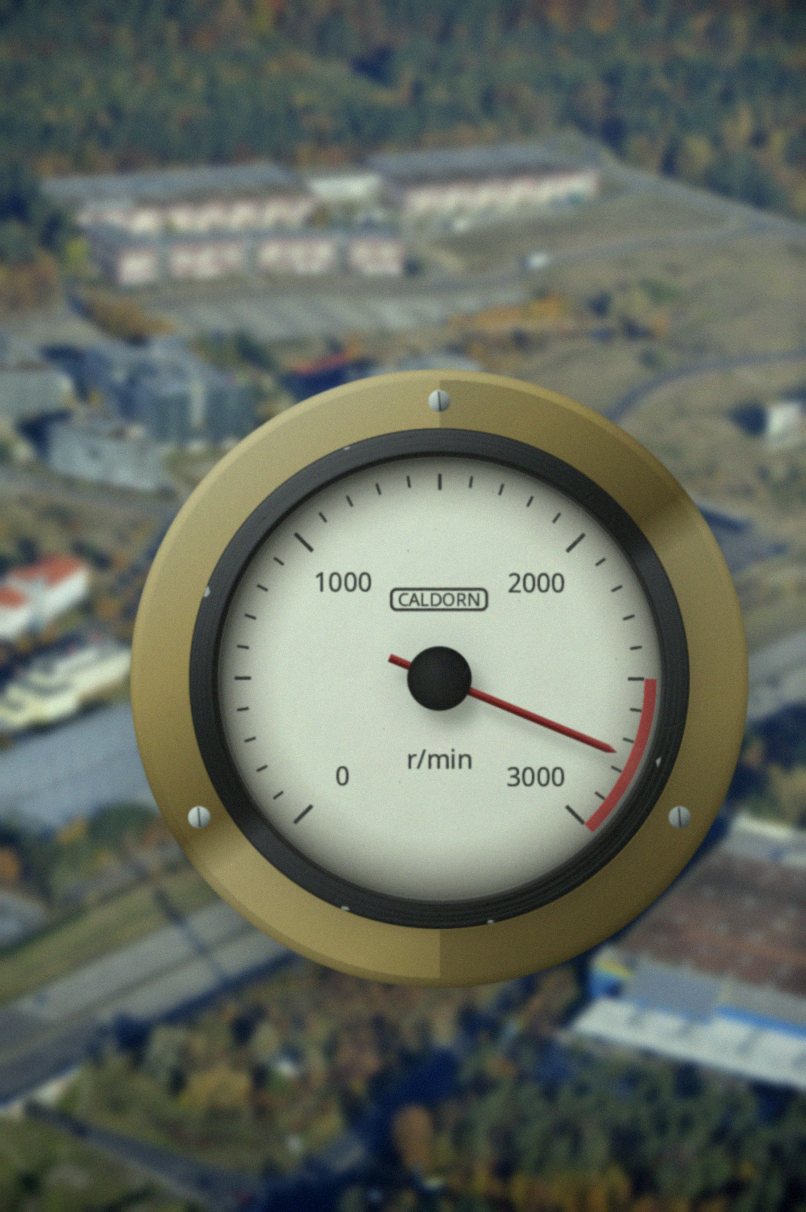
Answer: 2750rpm
